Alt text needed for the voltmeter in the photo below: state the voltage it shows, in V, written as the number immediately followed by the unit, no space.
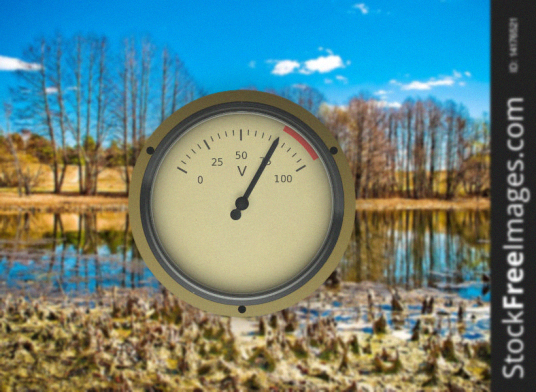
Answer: 75V
